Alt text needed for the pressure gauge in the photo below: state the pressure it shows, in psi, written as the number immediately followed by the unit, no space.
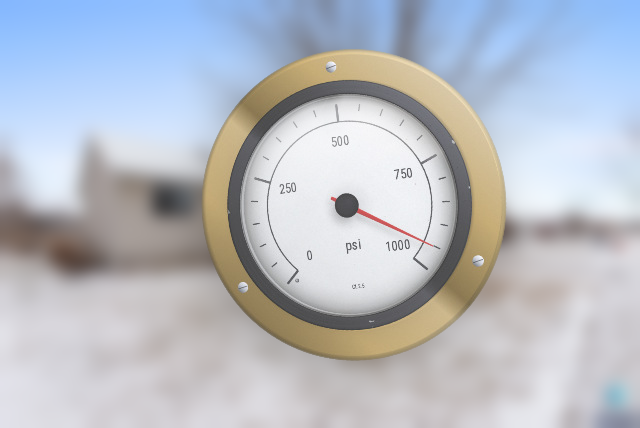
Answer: 950psi
